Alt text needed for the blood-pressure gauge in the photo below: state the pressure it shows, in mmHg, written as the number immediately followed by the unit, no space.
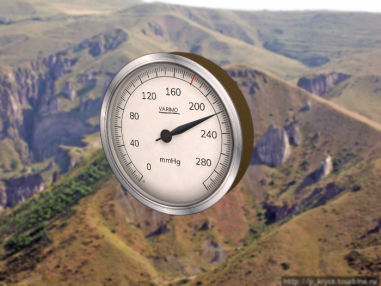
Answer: 220mmHg
